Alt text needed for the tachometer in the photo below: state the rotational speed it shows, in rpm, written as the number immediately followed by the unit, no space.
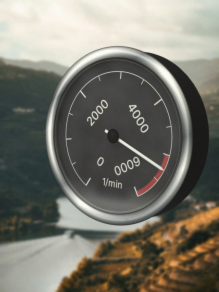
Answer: 5250rpm
